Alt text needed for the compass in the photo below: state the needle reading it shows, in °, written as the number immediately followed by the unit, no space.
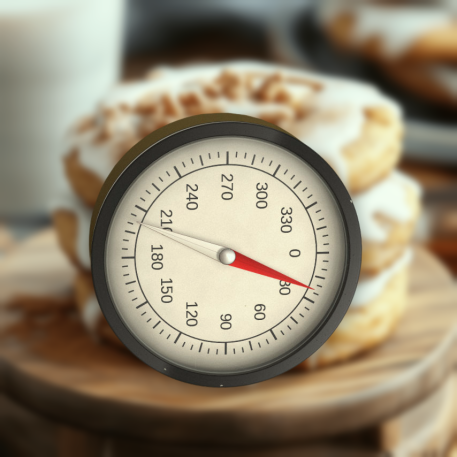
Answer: 22.5°
